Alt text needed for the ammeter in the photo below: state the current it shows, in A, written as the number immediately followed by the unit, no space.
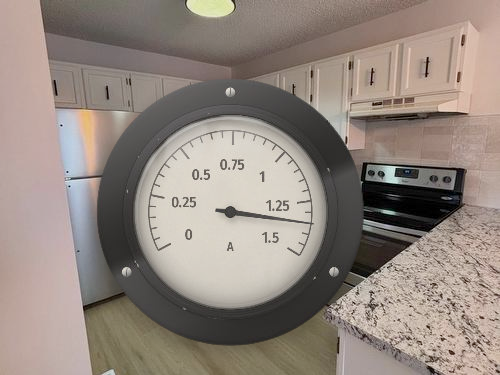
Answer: 1.35A
